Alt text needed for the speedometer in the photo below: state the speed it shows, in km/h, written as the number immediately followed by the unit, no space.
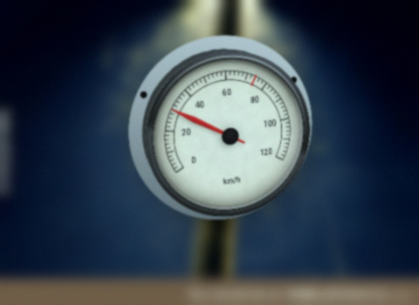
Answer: 30km/h
